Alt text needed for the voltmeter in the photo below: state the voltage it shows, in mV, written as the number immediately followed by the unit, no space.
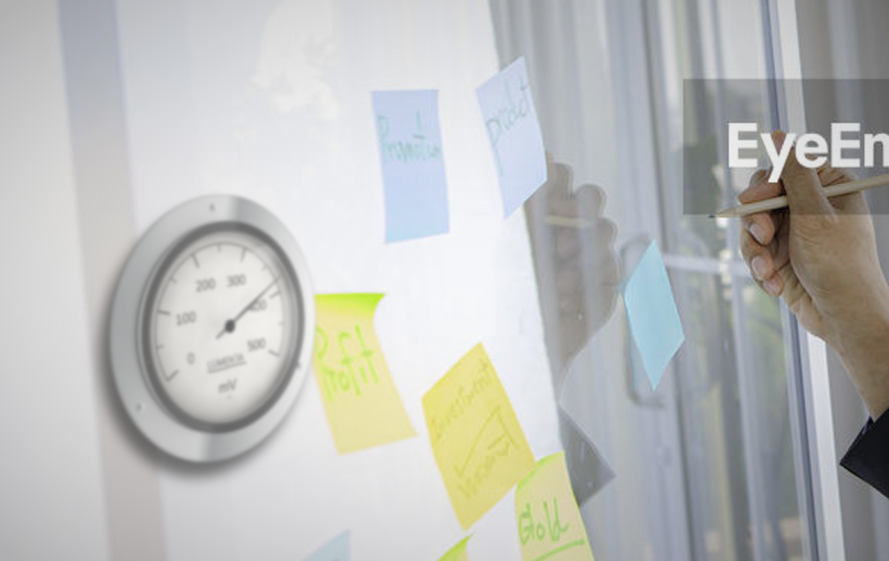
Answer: 375mV
